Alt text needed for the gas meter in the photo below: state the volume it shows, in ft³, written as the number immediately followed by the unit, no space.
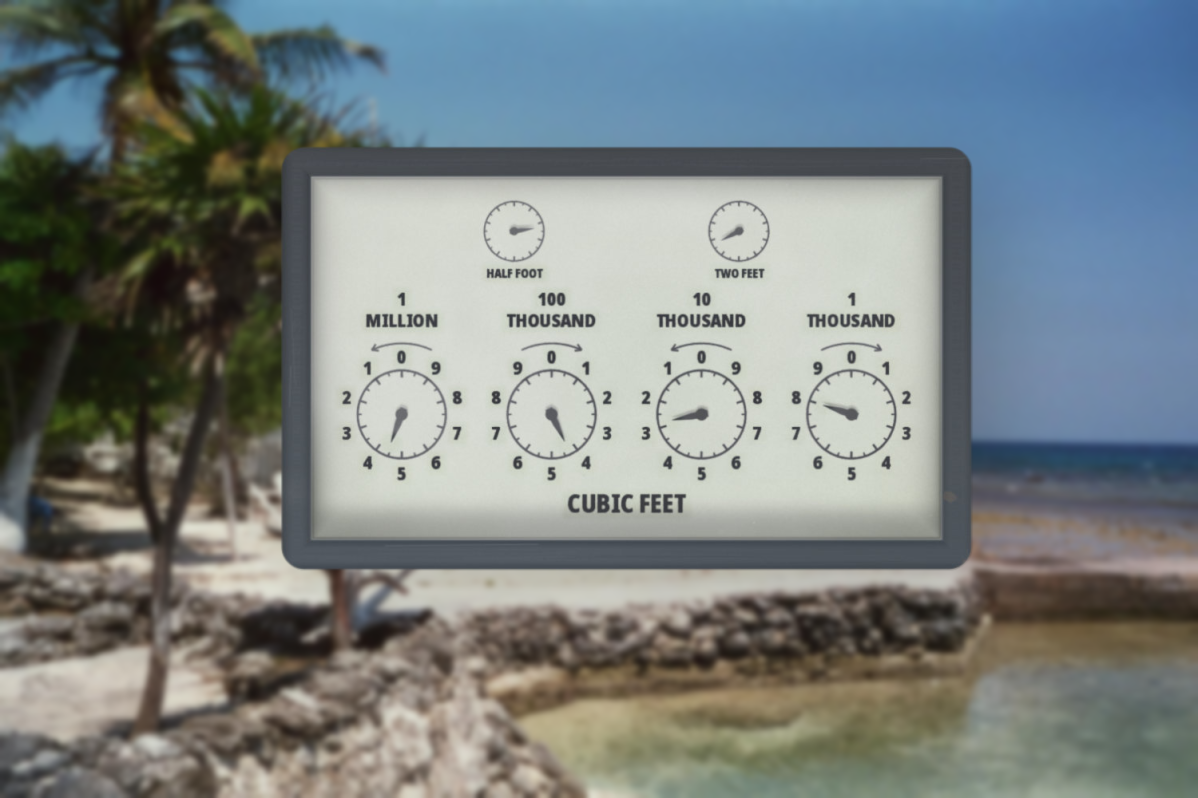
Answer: 442800ft³
